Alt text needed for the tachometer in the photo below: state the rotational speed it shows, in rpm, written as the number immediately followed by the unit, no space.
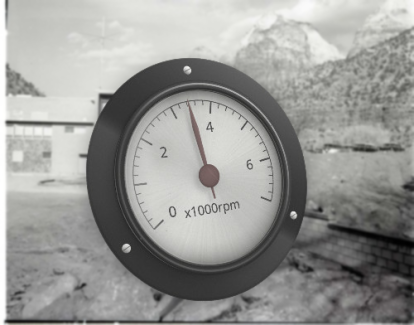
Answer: 3400rpm
